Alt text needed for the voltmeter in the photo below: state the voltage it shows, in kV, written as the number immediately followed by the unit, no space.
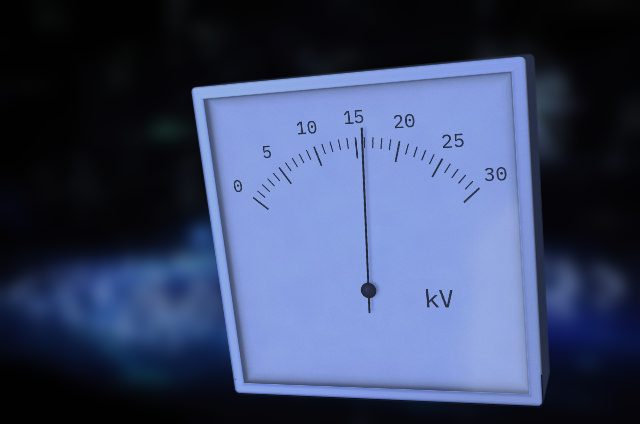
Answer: 16kV
